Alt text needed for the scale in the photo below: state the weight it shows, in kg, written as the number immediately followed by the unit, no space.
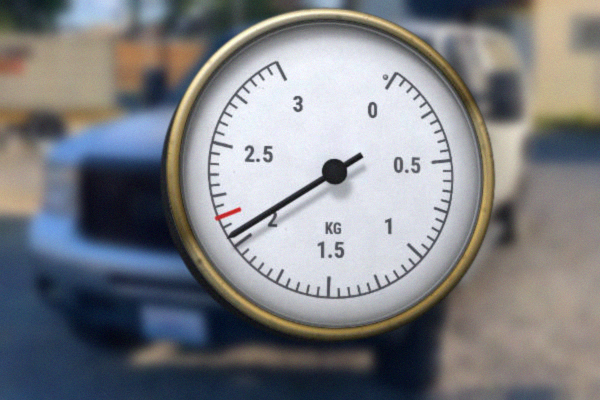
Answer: 2.05kg
